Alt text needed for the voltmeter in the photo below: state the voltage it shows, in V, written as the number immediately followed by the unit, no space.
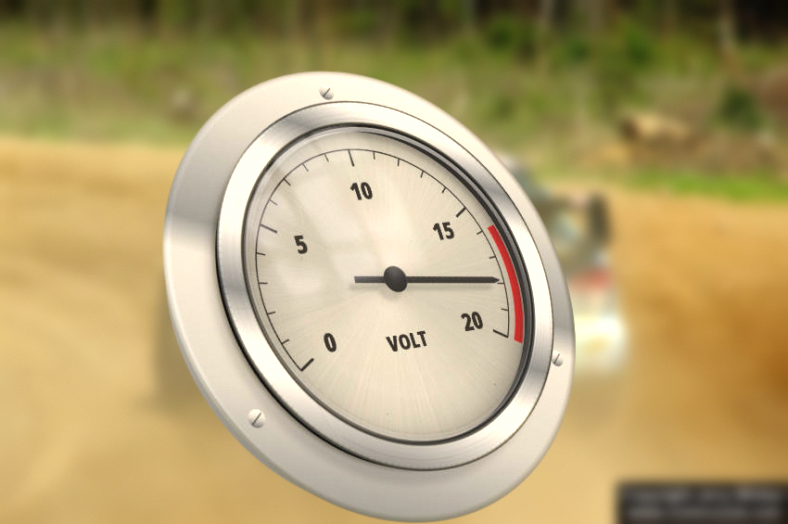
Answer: 18V
